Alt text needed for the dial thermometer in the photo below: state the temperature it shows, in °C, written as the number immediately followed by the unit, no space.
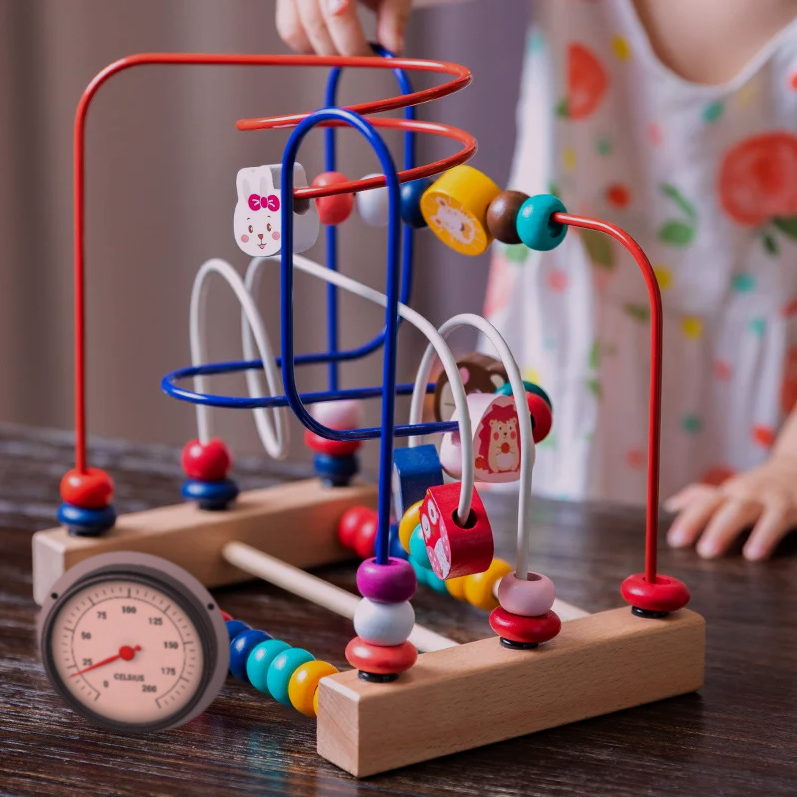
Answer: 20°C
